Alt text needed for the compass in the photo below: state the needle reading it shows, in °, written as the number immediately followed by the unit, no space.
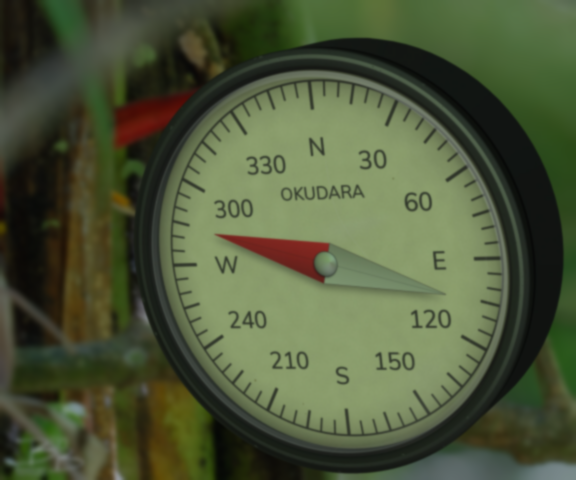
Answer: 285°
